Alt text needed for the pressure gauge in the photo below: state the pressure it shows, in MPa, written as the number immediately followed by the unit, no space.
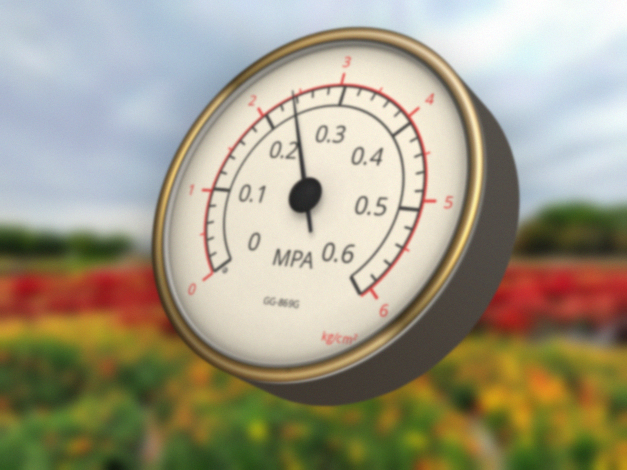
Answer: 0.24MPa
